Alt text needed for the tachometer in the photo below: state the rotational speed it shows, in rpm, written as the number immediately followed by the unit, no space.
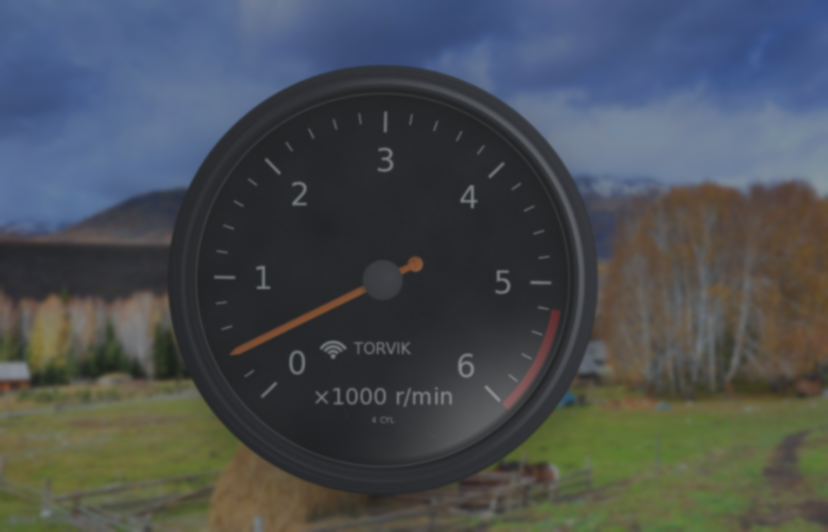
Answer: 400rpm
